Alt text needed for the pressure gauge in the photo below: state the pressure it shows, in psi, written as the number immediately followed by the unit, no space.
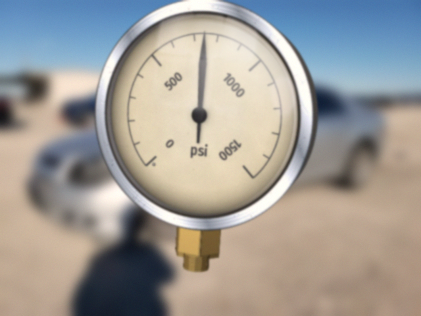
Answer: 750psi
